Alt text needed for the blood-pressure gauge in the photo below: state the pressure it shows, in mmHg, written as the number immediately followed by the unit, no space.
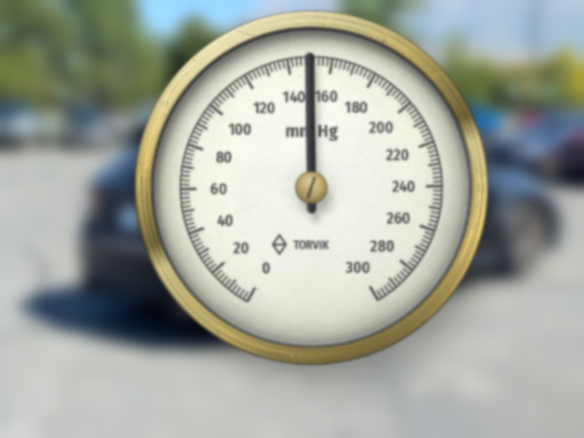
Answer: 150mmHg
